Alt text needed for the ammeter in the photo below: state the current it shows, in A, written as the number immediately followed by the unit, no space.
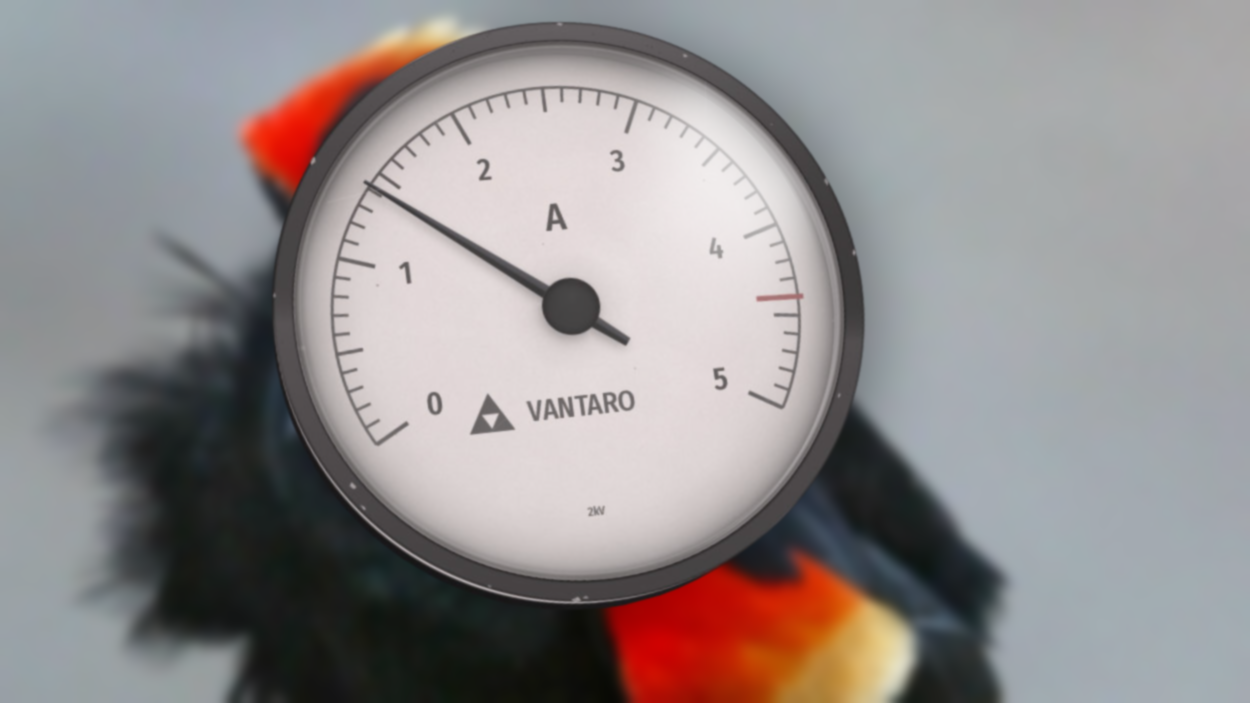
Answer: 1.4A
